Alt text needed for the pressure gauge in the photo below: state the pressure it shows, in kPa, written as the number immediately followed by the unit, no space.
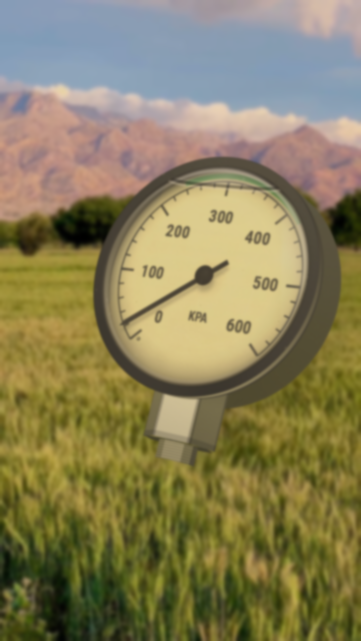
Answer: 20kPa
